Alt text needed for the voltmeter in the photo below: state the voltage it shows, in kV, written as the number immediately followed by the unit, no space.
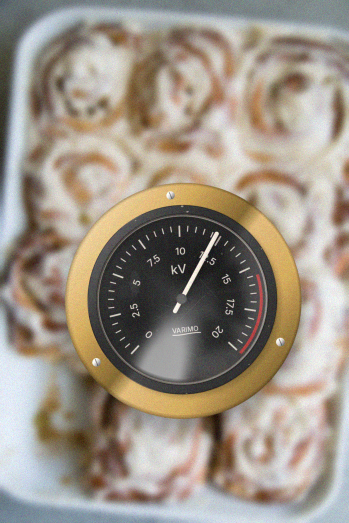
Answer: 12.25kV
